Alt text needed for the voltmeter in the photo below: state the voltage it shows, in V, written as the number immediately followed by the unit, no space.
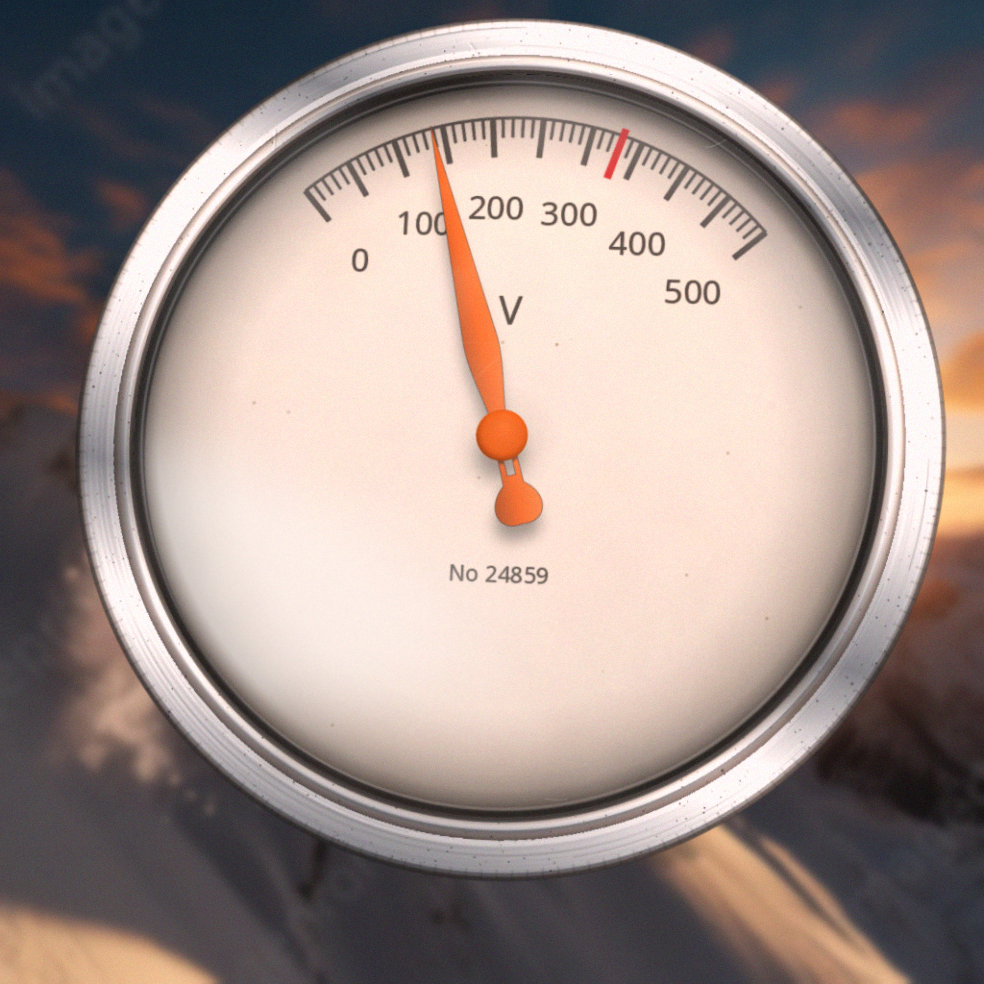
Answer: 140V
